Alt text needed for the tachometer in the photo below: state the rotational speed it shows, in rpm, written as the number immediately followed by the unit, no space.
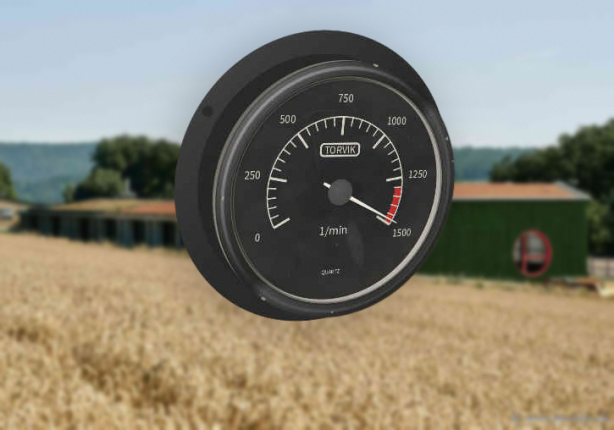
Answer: 1475rpm
